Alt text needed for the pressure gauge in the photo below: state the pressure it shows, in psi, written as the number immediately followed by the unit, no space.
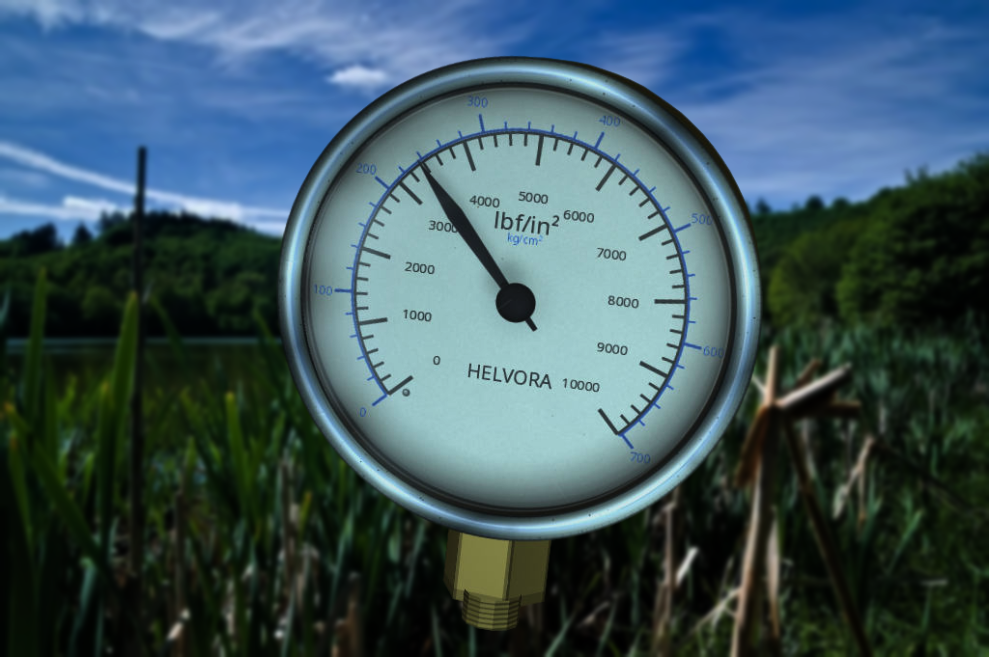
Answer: 3400psi
